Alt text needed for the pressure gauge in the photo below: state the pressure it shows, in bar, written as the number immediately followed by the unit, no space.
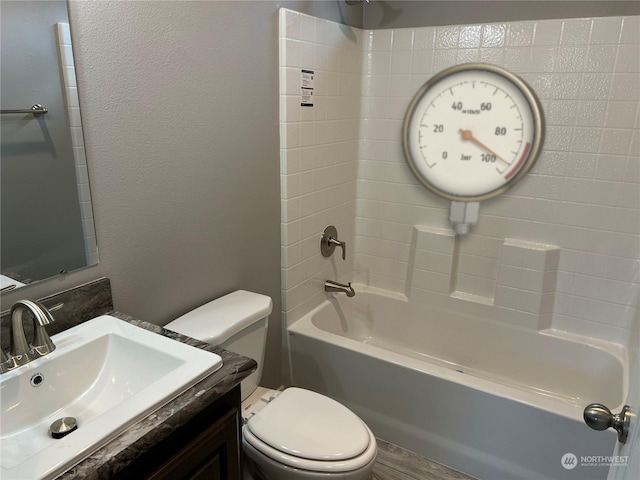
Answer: 95bar
